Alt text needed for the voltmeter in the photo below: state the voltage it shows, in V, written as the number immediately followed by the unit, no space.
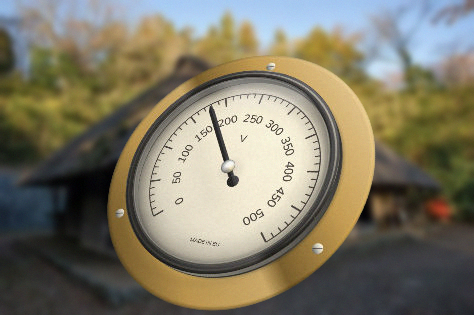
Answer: 180V
